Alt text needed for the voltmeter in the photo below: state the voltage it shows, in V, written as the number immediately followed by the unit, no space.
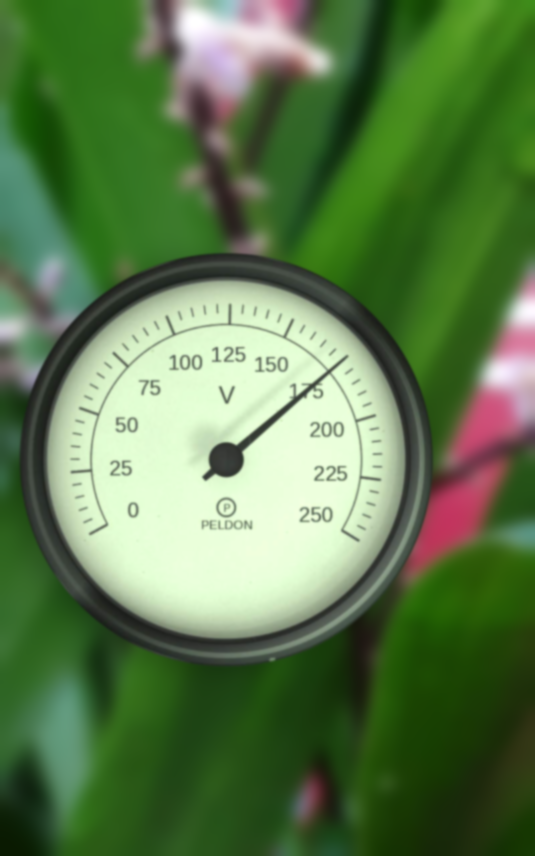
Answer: 175V
